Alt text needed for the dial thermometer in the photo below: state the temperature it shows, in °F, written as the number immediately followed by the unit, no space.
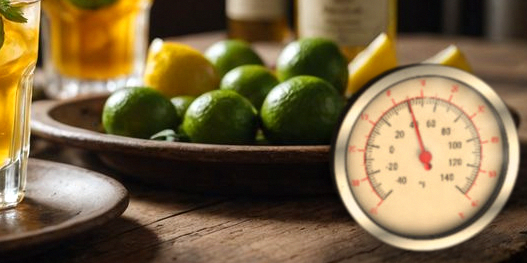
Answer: 40°F
